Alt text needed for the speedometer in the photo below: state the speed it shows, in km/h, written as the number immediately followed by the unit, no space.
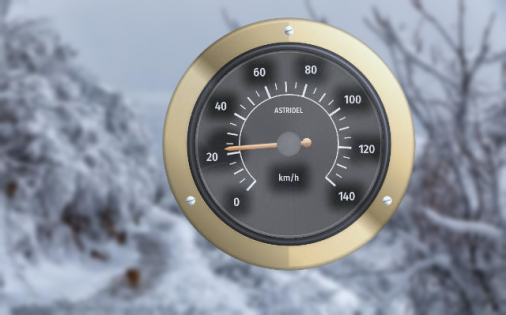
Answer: 22.5km/h
